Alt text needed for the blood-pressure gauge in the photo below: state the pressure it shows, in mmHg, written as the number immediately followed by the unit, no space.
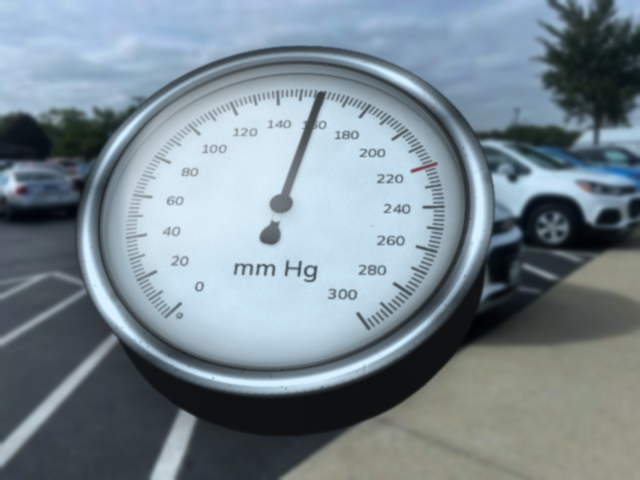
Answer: 160mmHg
